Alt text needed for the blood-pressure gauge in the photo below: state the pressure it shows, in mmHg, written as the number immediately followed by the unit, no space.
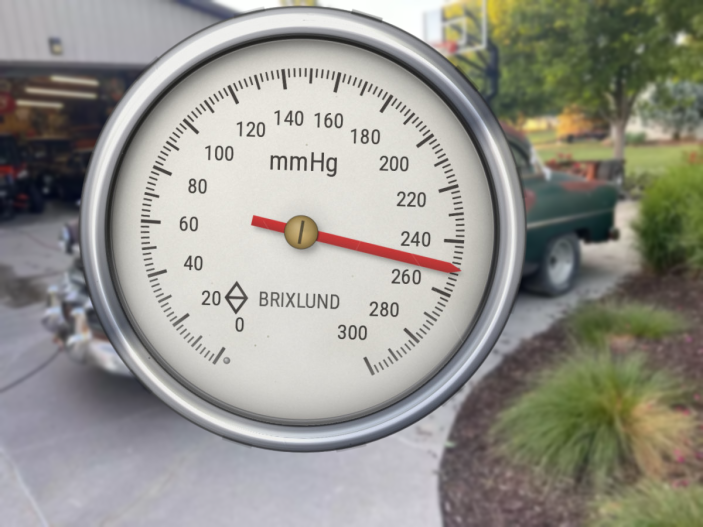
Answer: 250mmHg
